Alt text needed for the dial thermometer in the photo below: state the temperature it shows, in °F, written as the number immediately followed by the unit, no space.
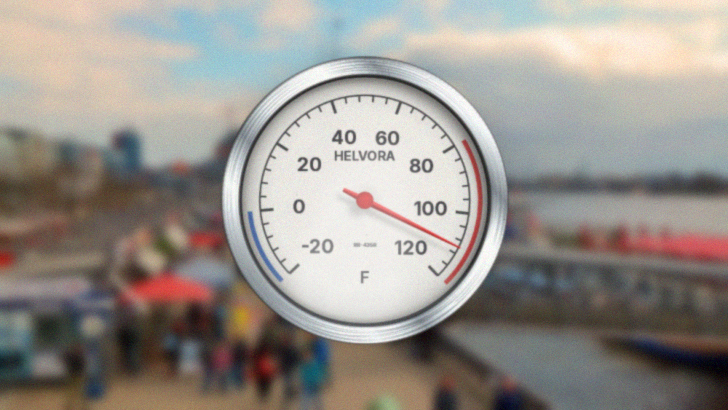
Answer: 110°F
